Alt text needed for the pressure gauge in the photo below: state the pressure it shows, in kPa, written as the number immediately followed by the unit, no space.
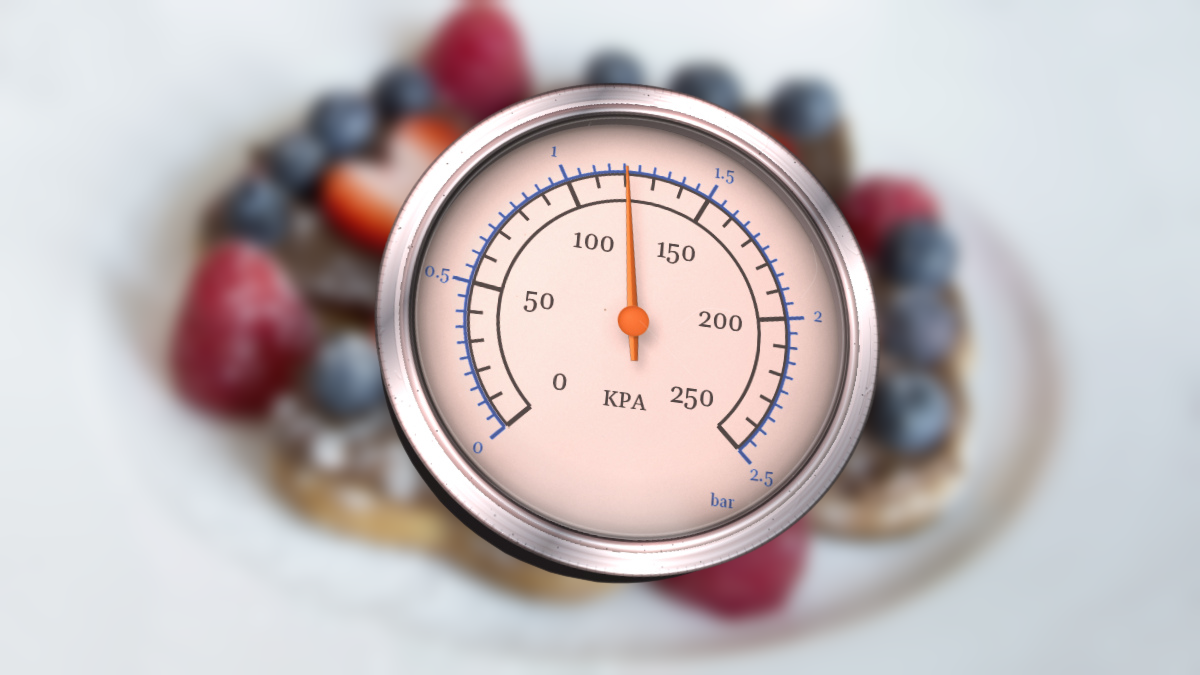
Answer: 120kPa
